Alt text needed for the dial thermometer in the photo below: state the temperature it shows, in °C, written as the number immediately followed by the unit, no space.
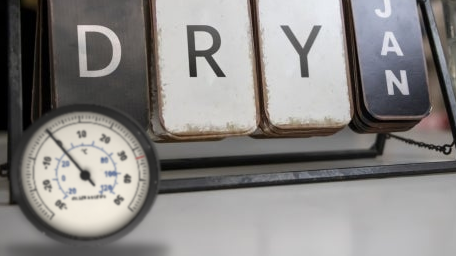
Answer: 0°C
